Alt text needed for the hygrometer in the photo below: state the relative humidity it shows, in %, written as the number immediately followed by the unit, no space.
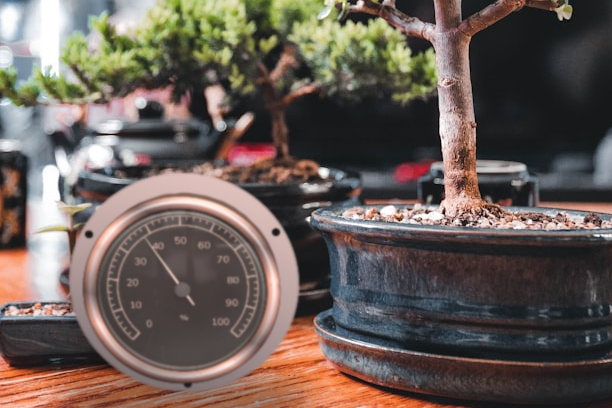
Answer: 38%
